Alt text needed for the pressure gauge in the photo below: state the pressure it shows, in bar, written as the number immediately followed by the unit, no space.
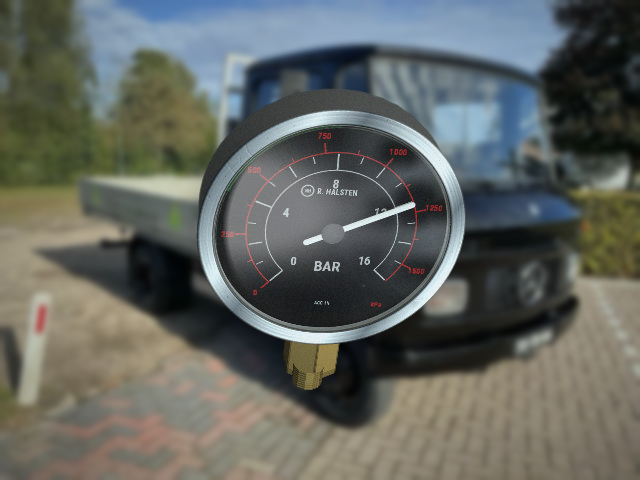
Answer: 12bar
